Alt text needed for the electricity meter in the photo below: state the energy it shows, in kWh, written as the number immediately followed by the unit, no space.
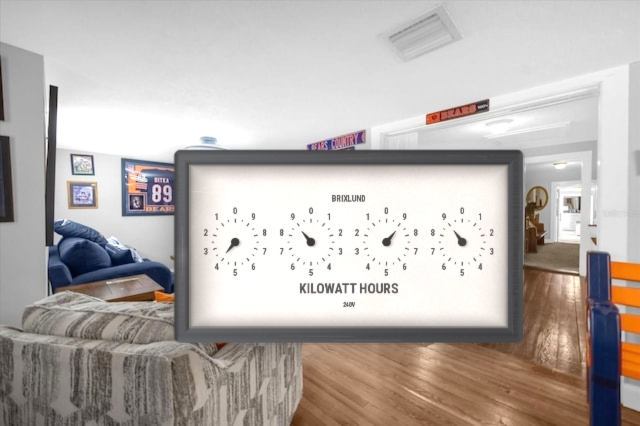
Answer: 3889kWh
